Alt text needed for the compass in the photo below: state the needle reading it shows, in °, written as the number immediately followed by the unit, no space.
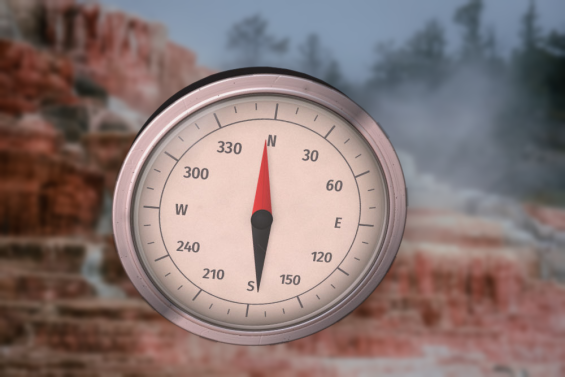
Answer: 355°
